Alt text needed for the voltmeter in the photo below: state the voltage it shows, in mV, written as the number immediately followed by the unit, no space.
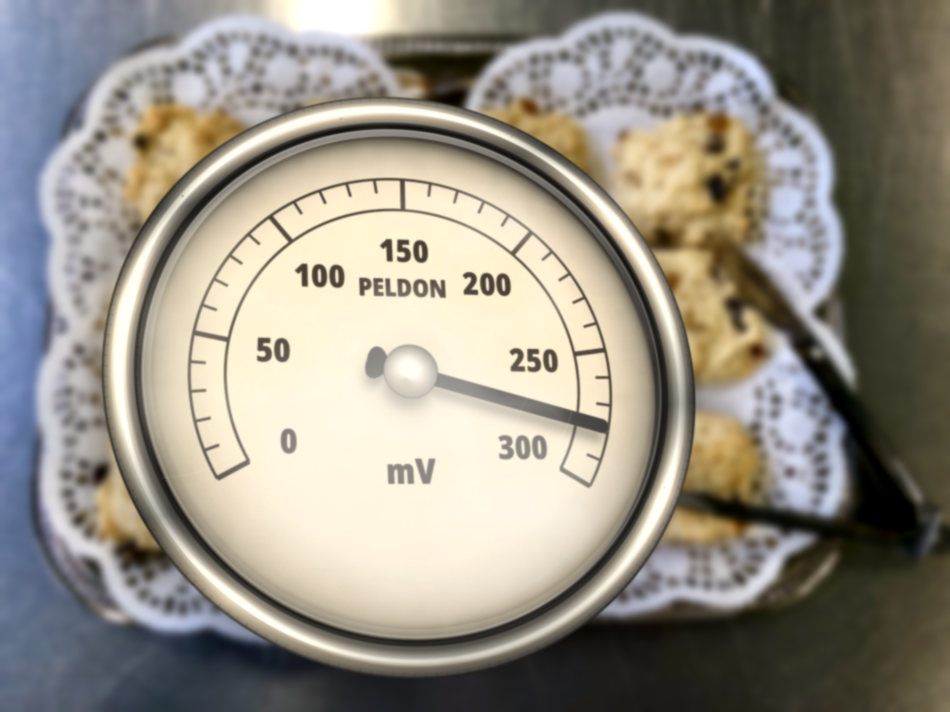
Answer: 280mV
